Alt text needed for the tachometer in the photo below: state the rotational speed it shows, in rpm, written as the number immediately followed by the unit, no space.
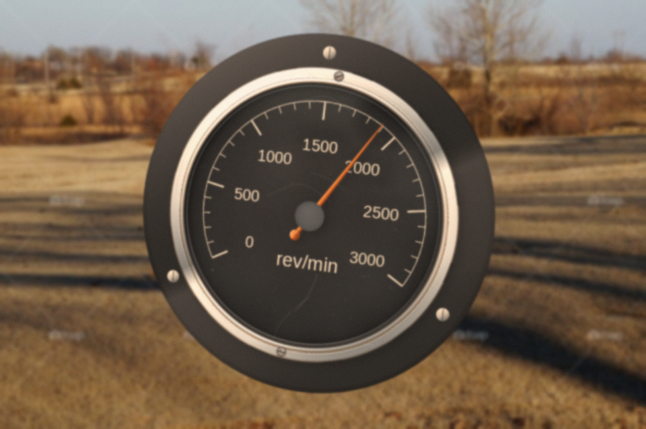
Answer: 1900rpm
